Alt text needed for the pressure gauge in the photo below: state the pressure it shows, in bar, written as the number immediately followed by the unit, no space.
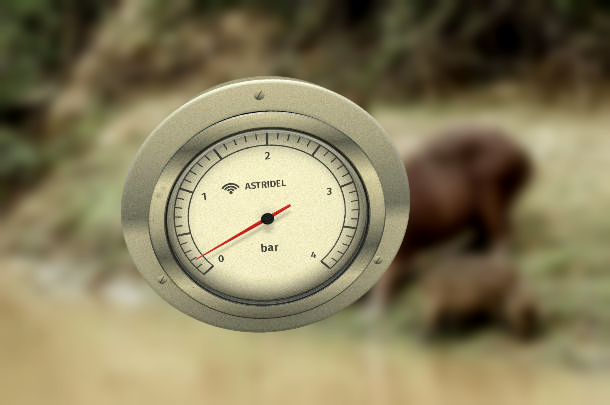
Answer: 0.2bar
